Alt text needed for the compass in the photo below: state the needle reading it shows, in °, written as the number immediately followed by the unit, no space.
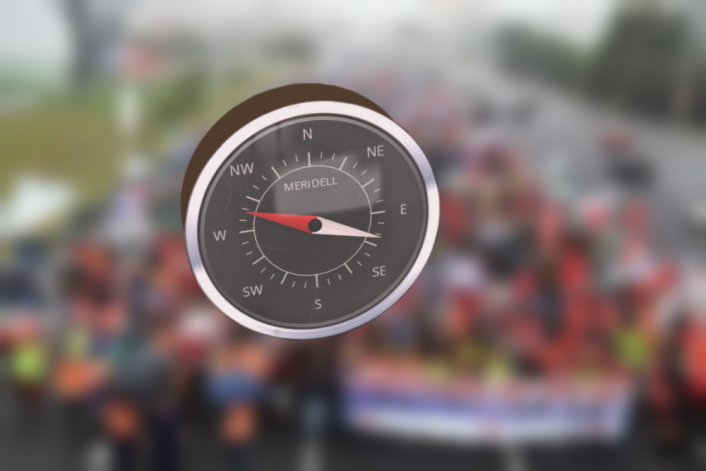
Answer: 290°
